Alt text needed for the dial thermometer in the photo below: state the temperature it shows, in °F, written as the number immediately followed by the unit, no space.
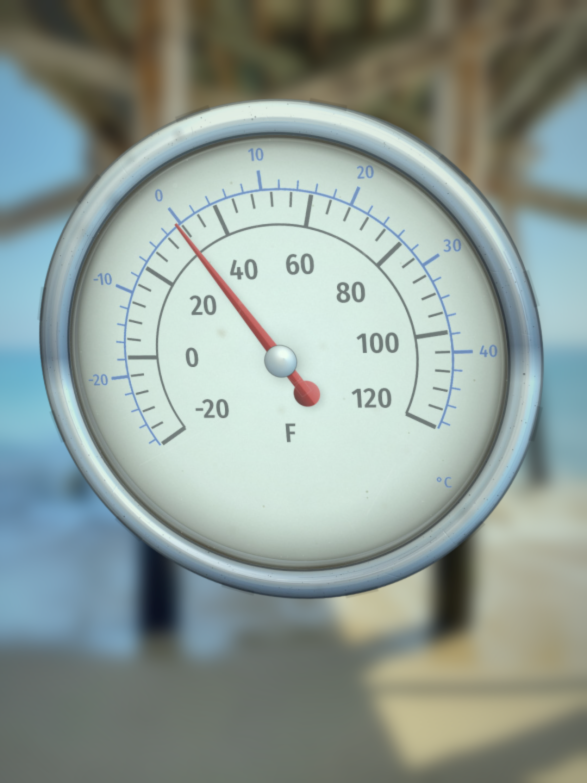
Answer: 32°F
